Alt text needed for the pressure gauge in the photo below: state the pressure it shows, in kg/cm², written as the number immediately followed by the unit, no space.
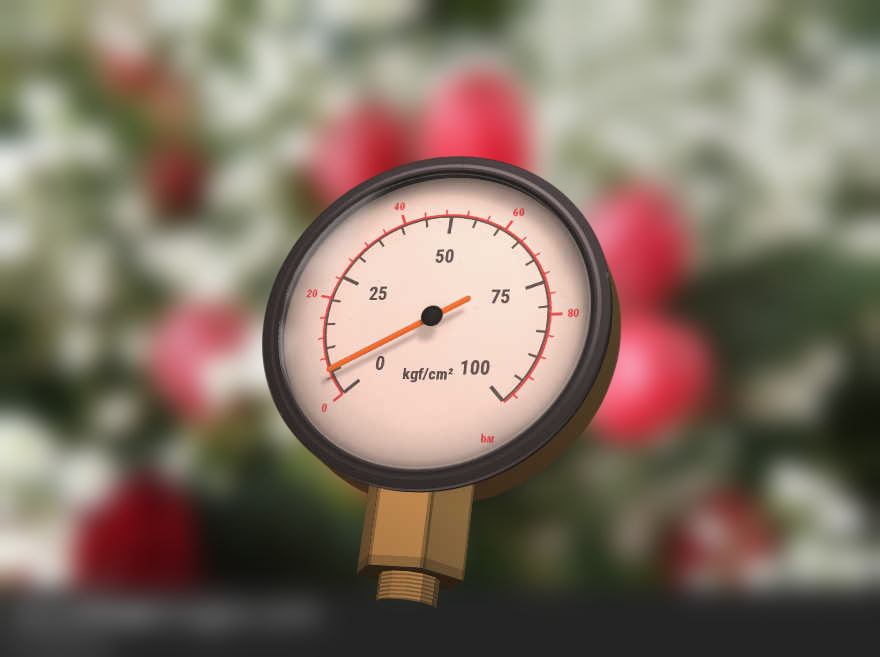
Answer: 5kg/cm²
